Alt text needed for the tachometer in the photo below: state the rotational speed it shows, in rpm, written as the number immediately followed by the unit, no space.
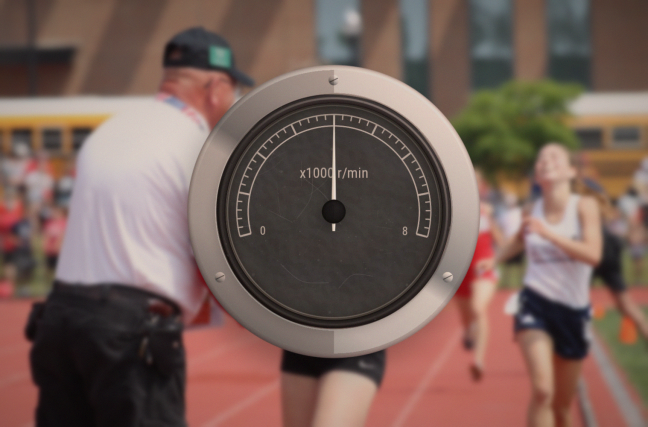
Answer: 4000rpm
